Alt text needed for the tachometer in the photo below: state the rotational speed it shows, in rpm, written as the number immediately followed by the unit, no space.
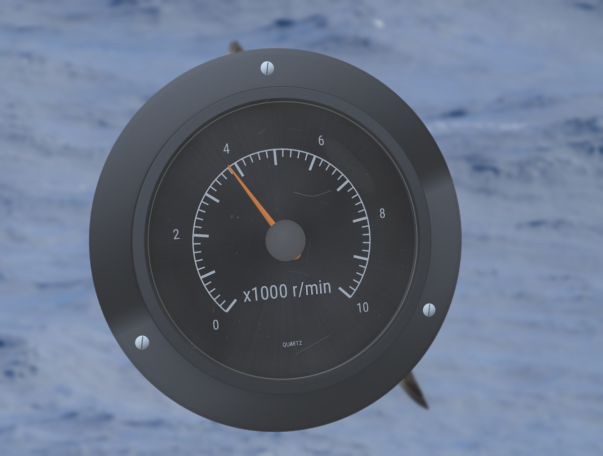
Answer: 3800rpm
